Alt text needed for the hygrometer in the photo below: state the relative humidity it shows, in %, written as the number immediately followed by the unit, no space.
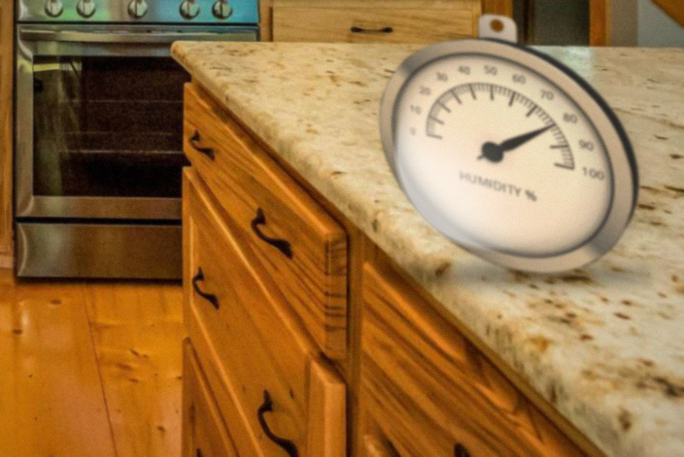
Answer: 80%
